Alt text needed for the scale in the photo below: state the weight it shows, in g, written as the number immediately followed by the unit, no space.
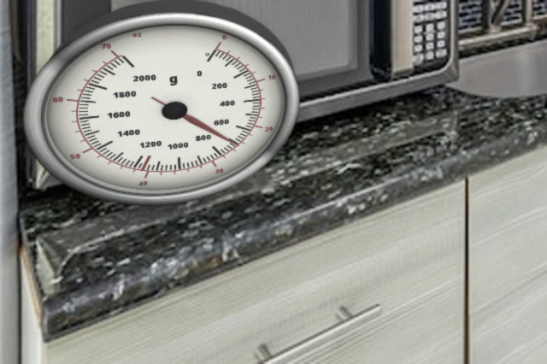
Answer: 700g
